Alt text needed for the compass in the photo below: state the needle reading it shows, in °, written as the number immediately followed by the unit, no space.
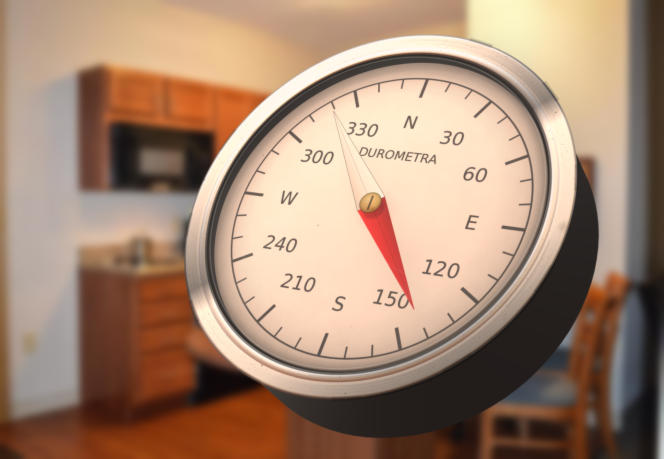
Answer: 140°
